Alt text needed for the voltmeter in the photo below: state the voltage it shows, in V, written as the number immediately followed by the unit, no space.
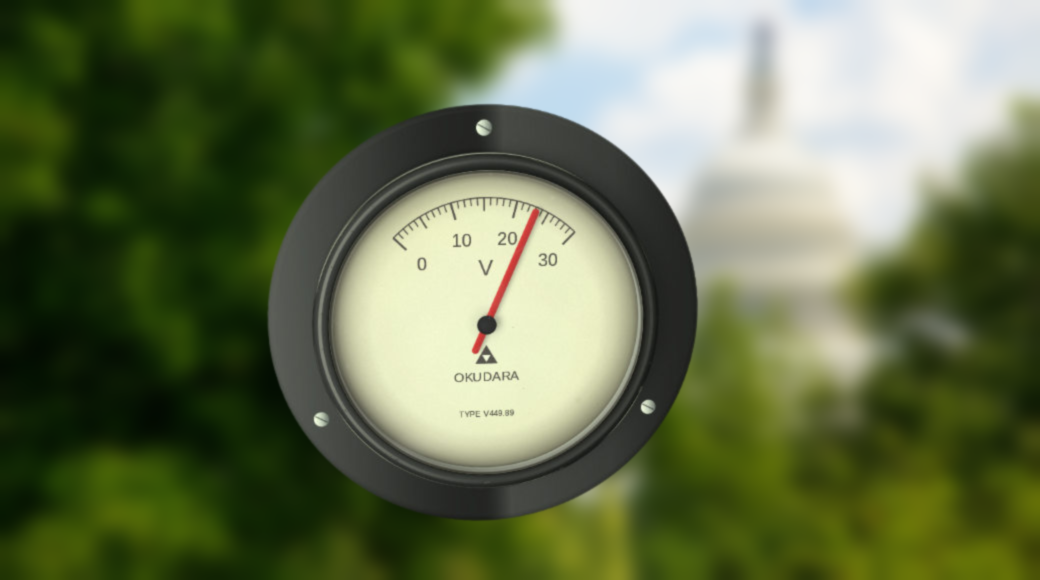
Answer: 23V
